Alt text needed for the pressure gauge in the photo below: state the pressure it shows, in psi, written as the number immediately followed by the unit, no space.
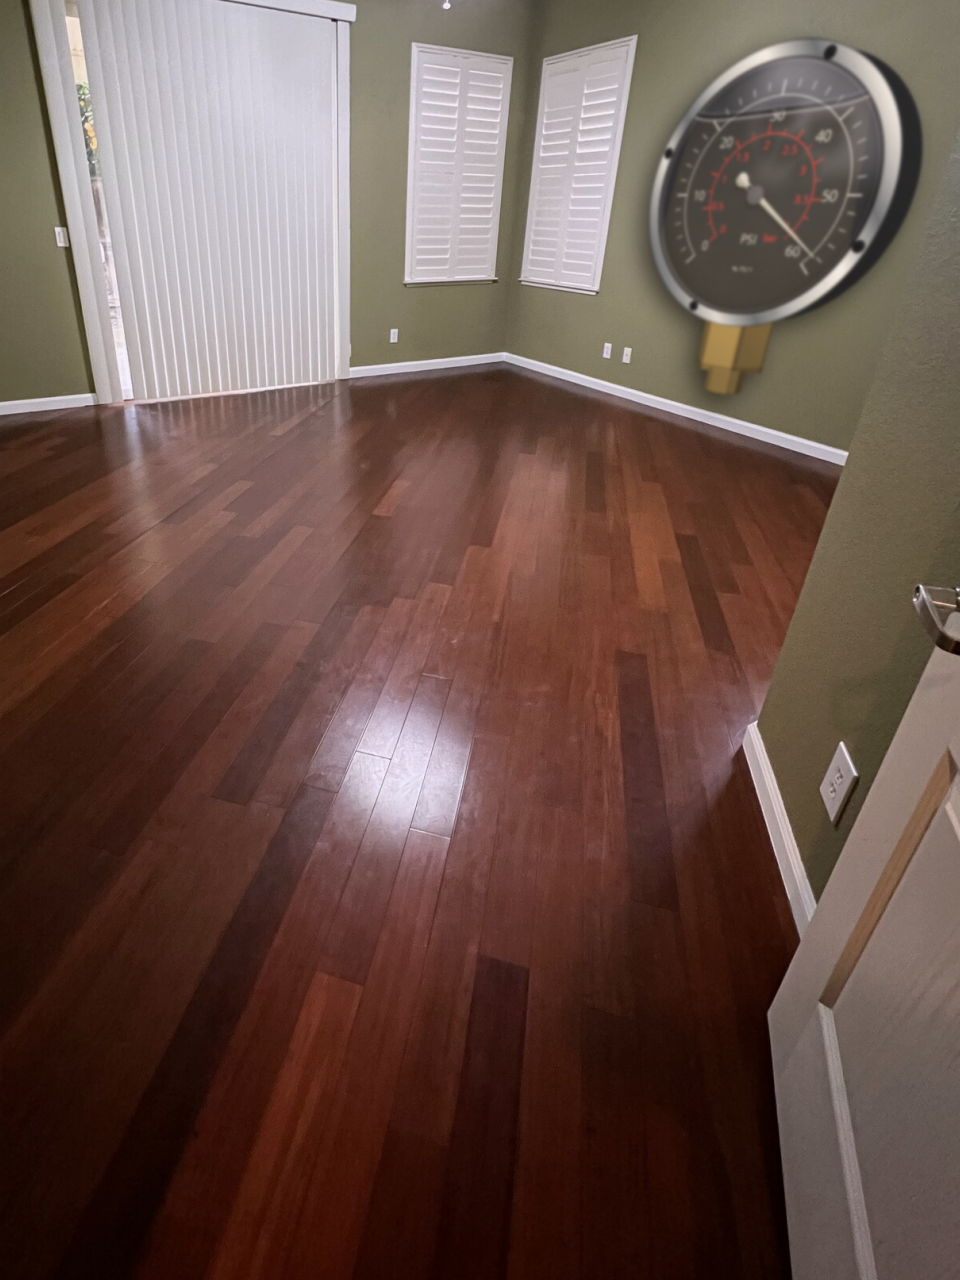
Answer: 58psi
